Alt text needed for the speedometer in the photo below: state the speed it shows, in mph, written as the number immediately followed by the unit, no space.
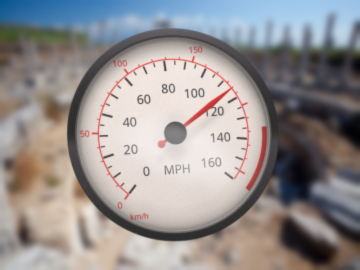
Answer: 115mph
